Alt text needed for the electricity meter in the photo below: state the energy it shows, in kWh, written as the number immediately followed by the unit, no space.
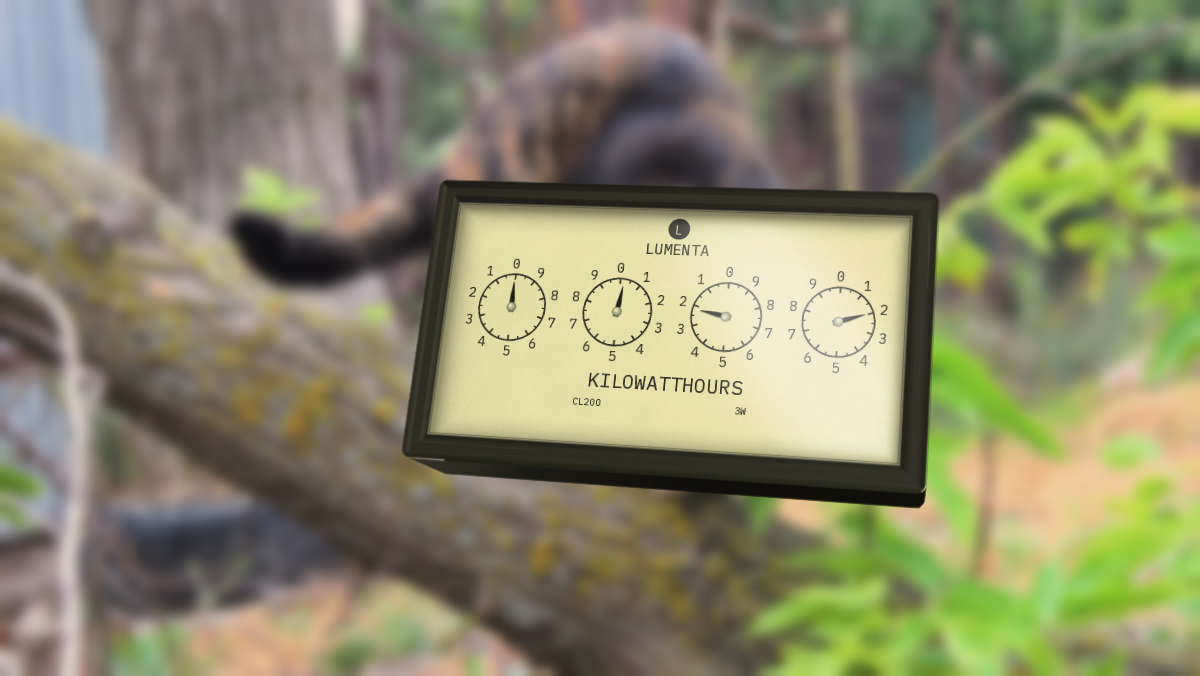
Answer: 22kWh
